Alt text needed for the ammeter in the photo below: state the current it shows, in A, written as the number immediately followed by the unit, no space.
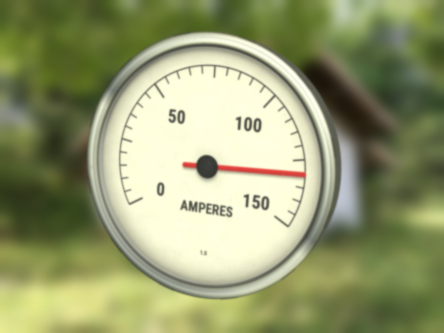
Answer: 130A
